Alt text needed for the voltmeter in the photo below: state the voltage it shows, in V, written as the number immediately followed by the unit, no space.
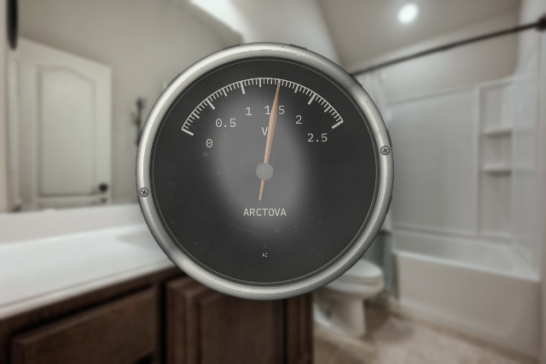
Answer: 1.5V
